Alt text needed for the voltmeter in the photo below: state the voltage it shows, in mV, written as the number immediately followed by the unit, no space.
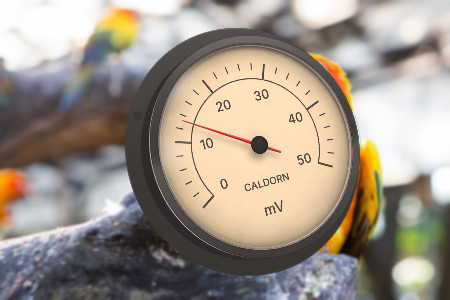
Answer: 13mV
